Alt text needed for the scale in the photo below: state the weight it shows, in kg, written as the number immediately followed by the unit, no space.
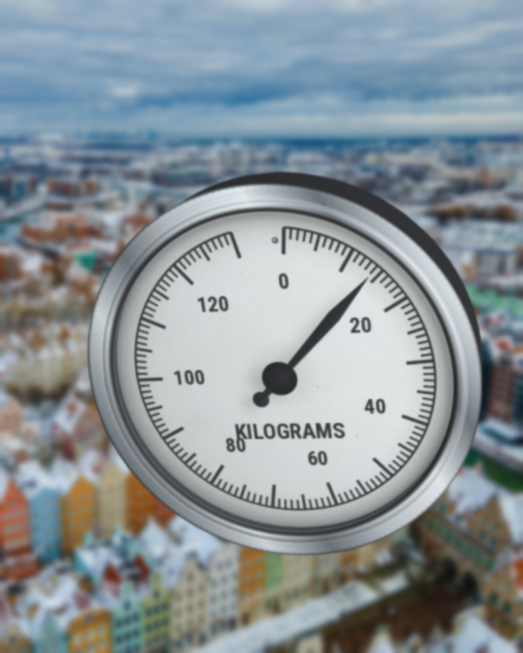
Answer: 14kg
